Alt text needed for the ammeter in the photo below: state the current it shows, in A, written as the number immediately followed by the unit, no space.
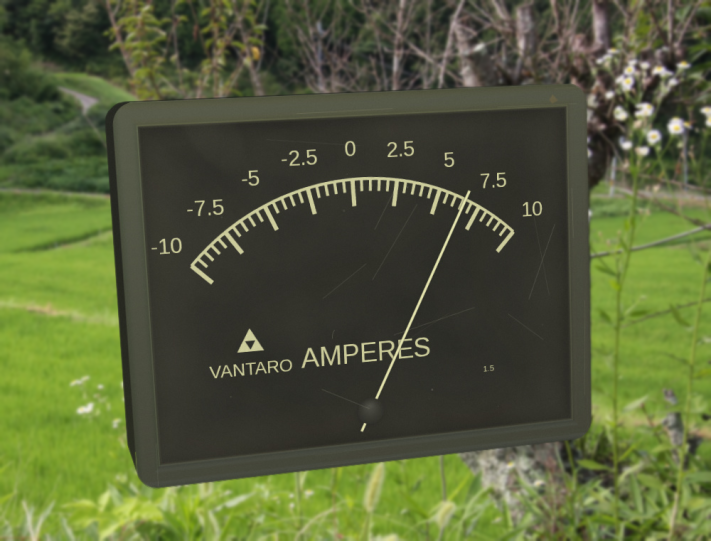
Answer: 6.5A
